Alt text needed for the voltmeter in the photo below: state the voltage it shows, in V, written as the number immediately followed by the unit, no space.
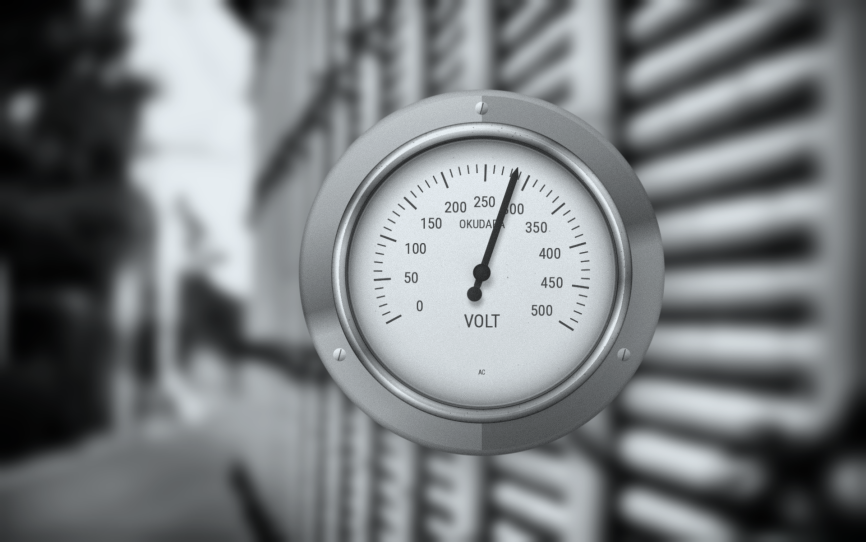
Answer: 285V
